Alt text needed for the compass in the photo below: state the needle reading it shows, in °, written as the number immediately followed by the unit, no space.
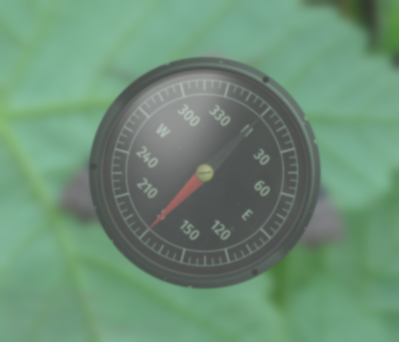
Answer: 180°
